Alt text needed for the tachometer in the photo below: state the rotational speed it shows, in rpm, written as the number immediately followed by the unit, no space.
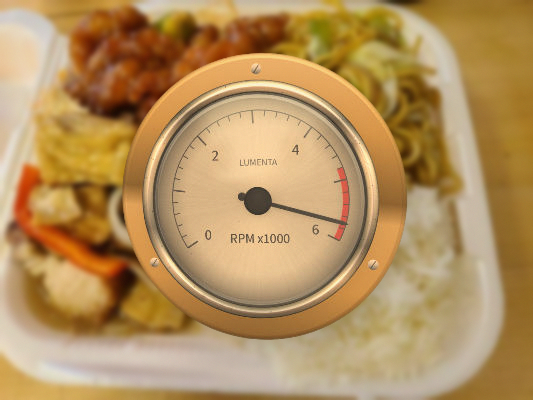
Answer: 5700rpm
